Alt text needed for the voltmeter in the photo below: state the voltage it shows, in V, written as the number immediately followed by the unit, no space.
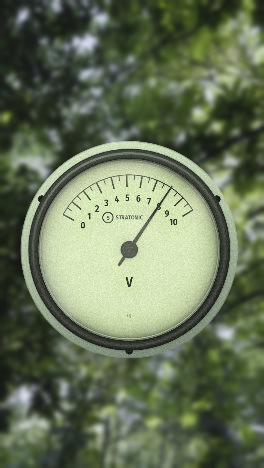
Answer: 8V
